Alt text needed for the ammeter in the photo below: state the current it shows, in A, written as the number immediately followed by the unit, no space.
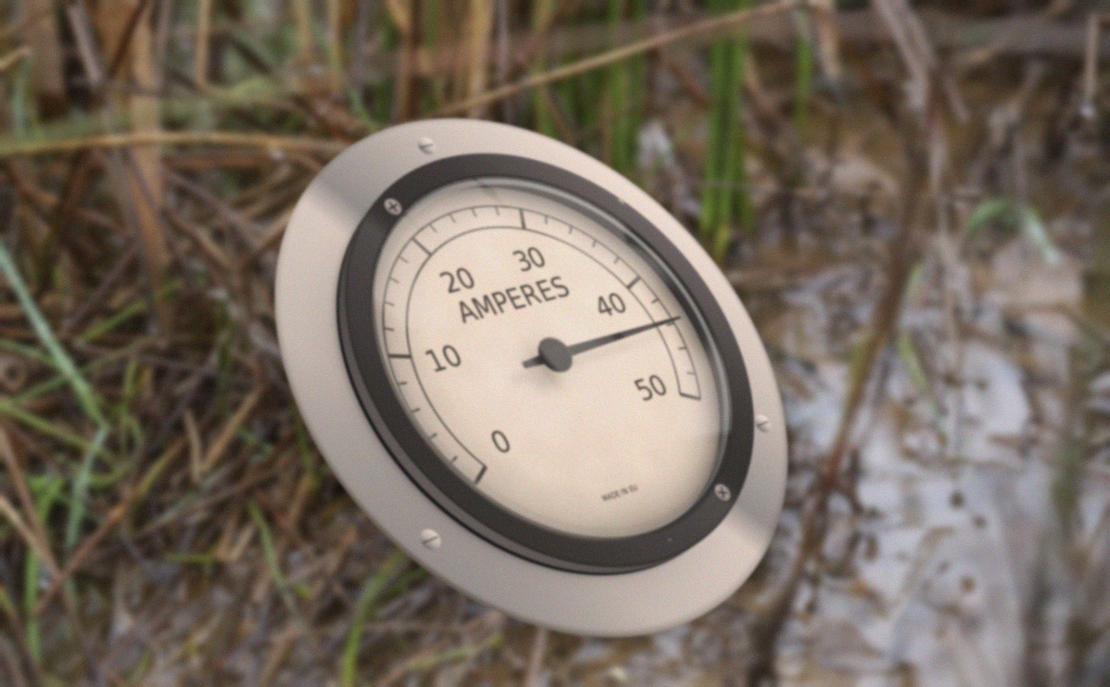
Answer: 44A
